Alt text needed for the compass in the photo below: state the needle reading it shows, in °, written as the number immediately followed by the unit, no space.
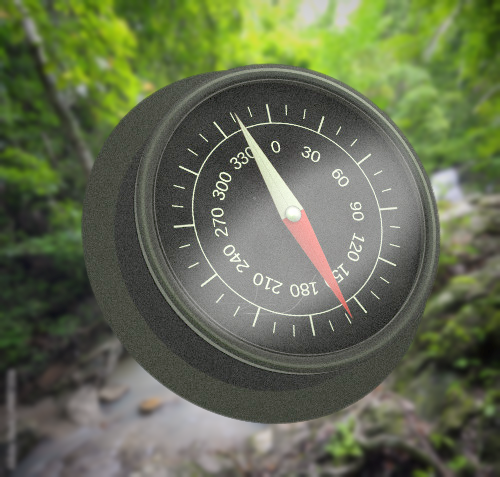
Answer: 160°
